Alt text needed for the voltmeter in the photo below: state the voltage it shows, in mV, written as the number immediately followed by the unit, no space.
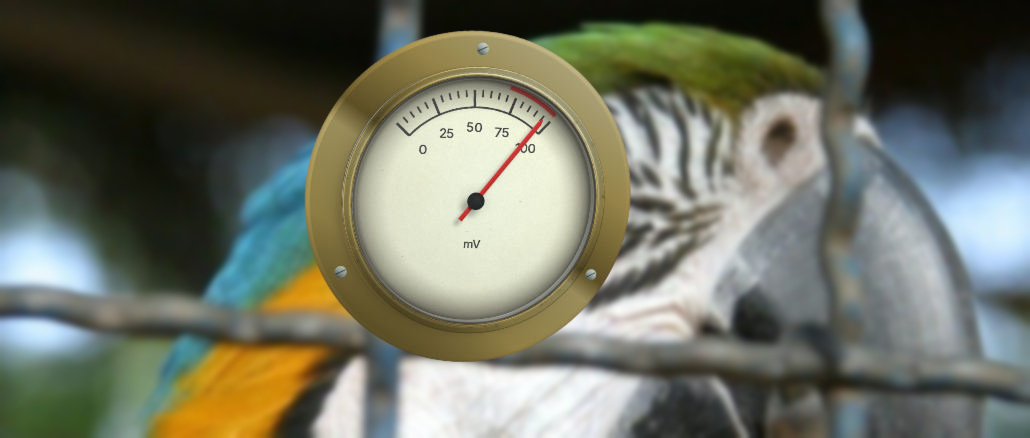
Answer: 95mV
